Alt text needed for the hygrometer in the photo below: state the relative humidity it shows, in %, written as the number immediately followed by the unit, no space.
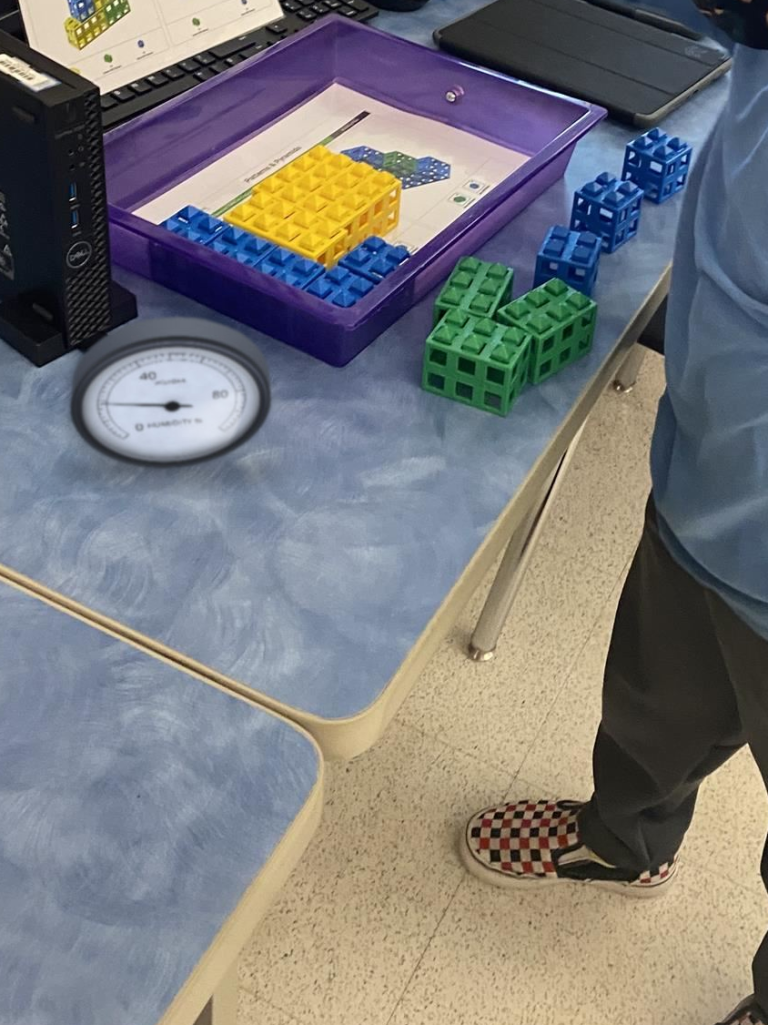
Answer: 20%
